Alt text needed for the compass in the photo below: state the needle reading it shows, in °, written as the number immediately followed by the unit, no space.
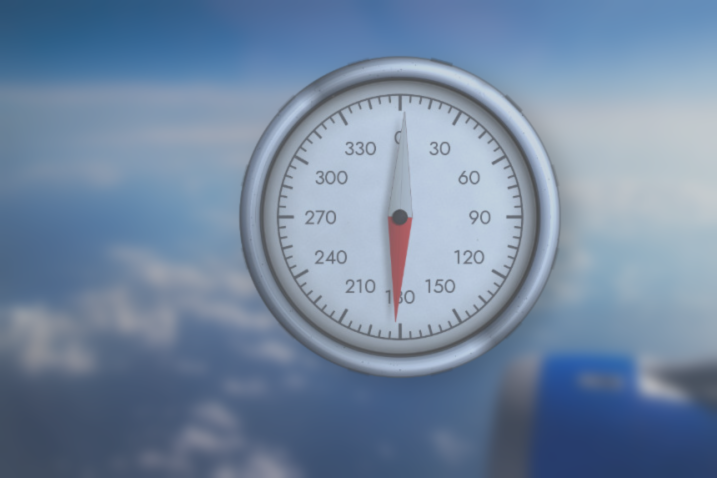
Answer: 182.5°
